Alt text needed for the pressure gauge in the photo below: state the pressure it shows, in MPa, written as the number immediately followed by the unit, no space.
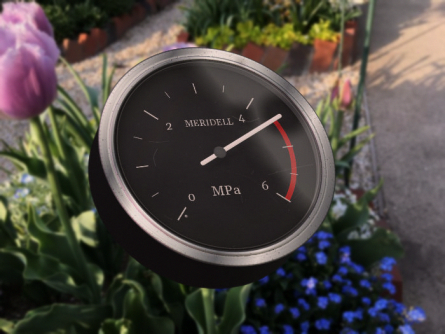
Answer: 4.5MPa
